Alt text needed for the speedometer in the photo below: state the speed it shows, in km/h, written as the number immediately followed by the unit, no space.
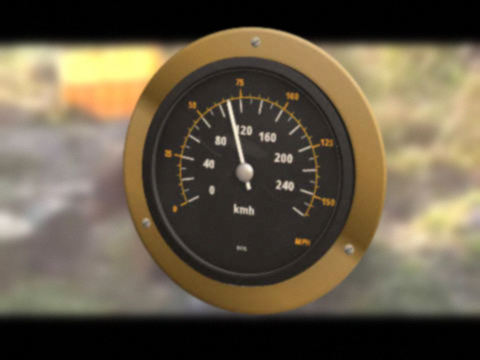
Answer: 110km/h
